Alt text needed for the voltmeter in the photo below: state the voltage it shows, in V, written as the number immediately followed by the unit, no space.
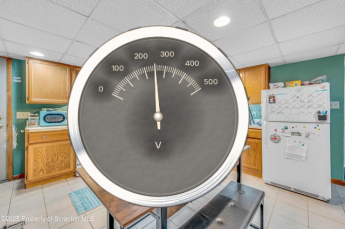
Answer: 250V
